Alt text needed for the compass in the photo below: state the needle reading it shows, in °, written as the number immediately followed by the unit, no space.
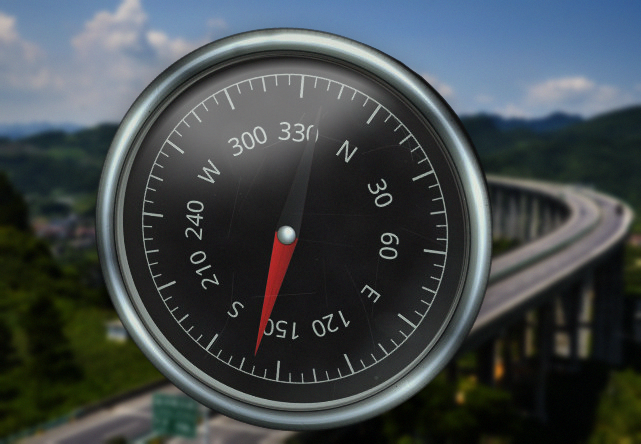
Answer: 160°
